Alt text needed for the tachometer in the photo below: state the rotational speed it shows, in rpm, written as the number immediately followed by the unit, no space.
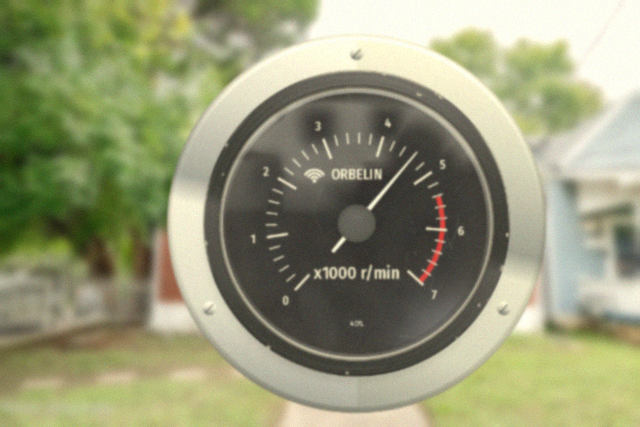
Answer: 4600rpm
